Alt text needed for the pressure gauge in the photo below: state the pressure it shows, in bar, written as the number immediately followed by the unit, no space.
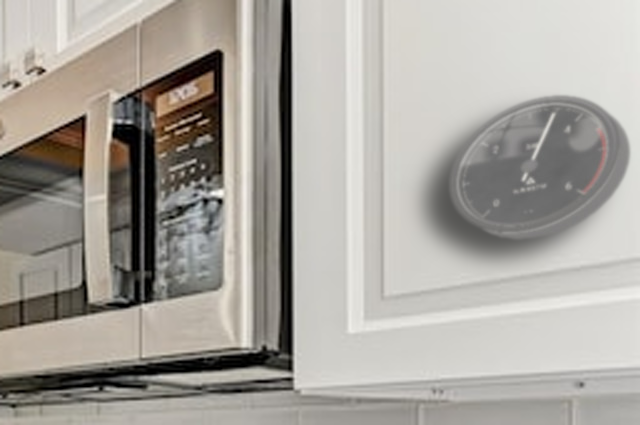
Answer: 3.5bar
